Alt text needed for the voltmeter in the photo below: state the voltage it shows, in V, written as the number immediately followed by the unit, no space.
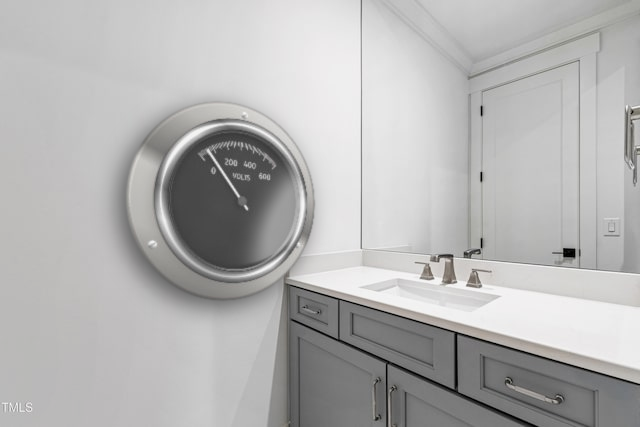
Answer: 50V
